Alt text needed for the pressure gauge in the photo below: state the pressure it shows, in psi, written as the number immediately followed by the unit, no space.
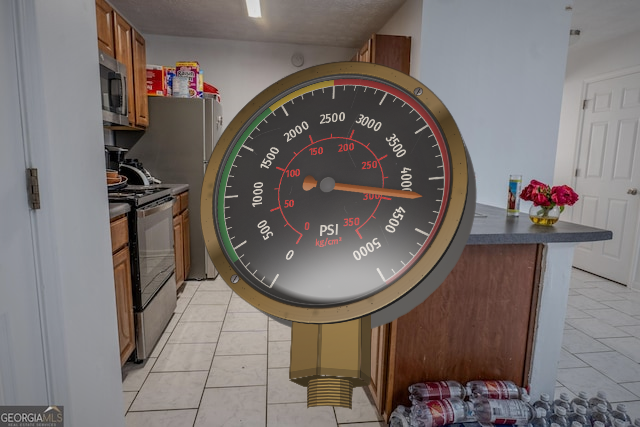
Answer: 4200psi
